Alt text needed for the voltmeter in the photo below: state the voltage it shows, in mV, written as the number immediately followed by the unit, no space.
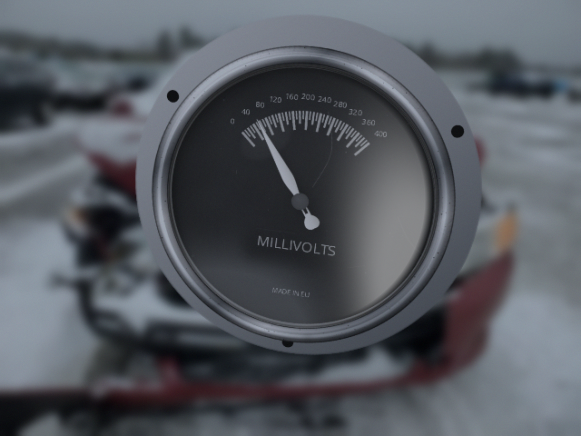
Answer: 60mV
